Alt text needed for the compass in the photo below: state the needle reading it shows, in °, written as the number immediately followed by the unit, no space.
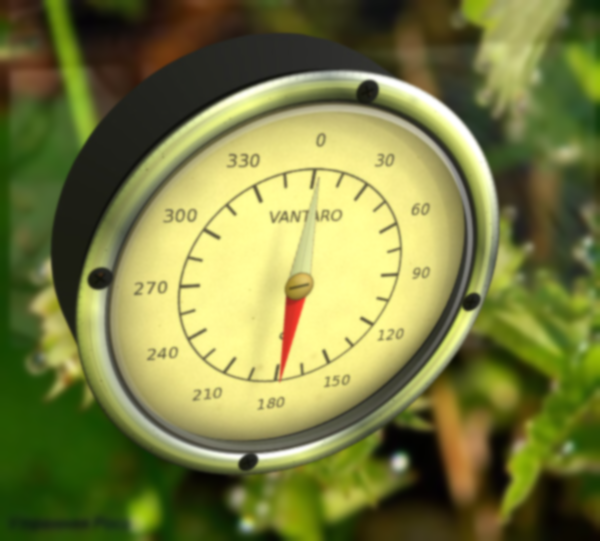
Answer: 180°
